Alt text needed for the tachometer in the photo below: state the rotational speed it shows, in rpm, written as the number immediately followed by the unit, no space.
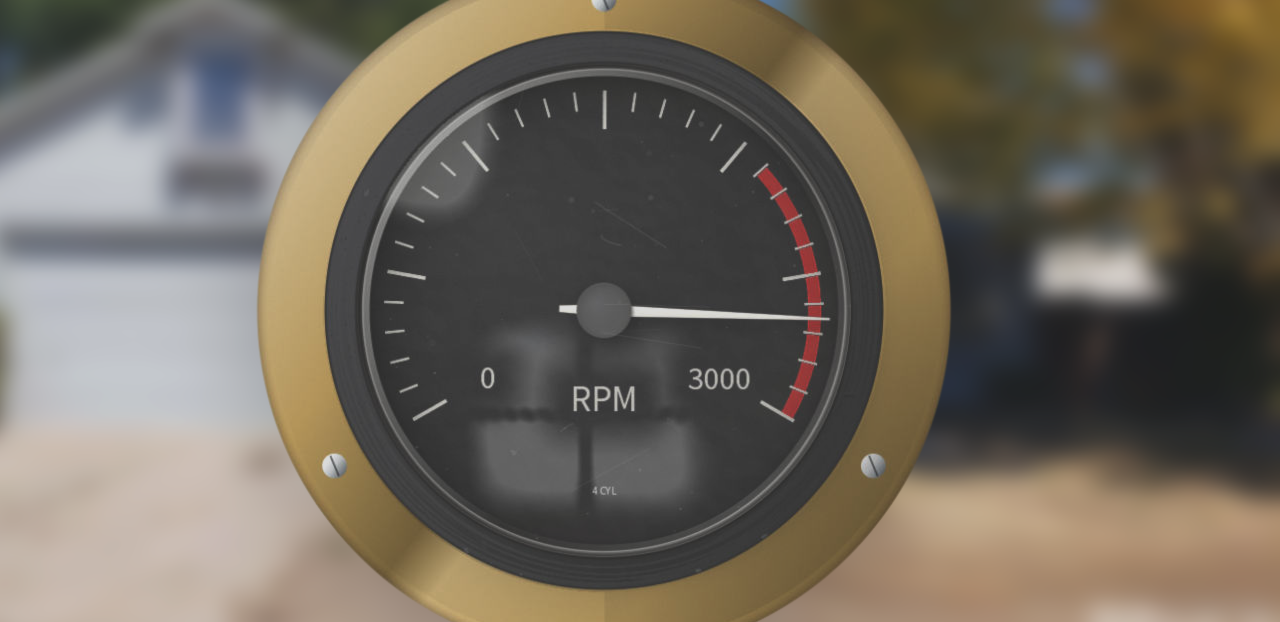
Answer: 2650rpm
